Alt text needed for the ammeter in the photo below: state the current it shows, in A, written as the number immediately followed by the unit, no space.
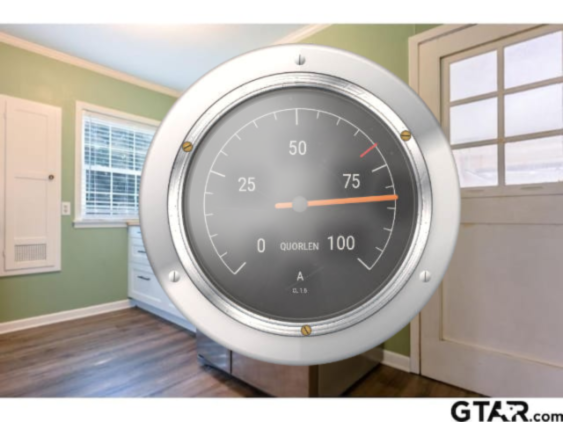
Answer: 82.5A
